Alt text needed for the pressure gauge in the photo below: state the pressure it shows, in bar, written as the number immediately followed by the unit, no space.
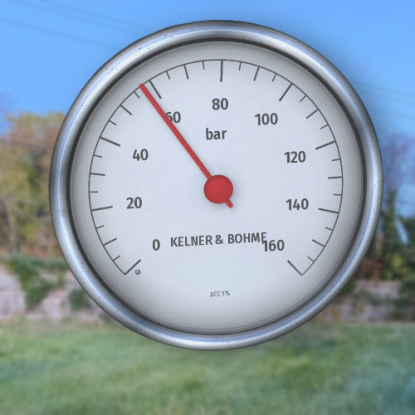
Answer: 57.5bar
